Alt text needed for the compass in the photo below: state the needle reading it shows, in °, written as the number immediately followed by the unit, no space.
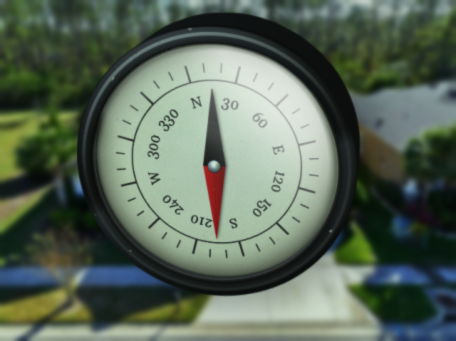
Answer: 195°
